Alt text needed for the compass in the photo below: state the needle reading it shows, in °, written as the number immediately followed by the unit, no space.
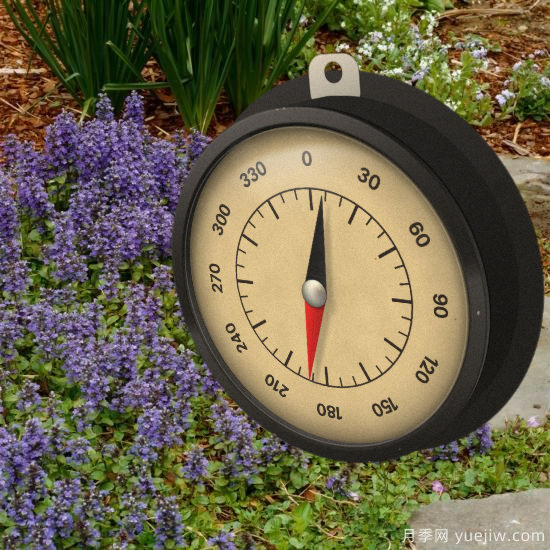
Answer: 190°
